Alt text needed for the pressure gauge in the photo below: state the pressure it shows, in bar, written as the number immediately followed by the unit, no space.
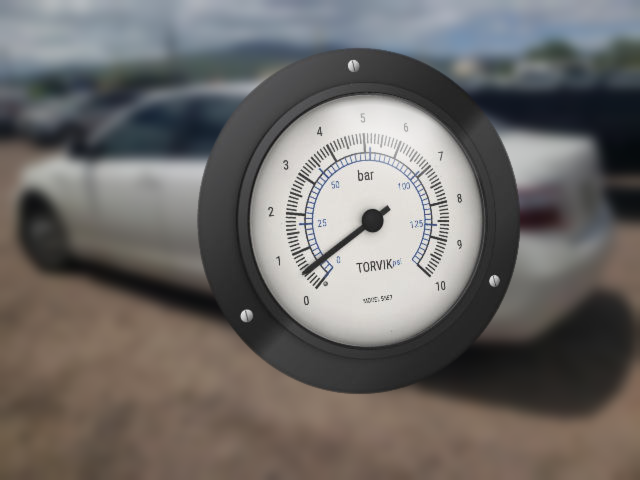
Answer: 0.5bar
